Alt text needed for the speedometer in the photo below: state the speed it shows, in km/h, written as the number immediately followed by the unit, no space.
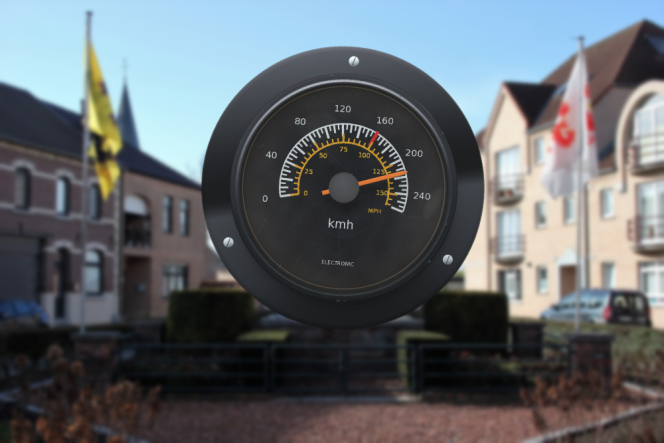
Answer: 215km/h
